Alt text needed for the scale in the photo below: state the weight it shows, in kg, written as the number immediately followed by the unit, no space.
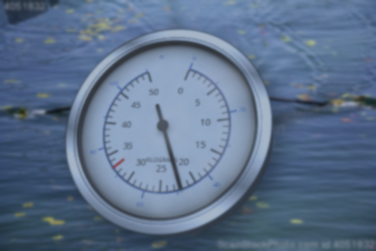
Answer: 22kg
